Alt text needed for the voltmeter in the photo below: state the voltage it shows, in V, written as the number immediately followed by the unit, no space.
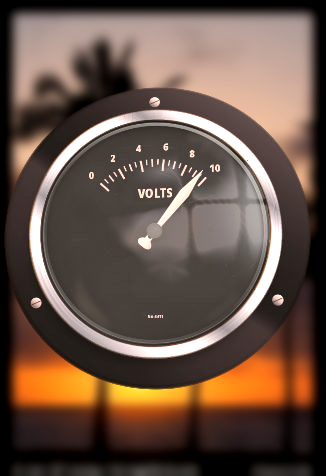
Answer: 9.5V
